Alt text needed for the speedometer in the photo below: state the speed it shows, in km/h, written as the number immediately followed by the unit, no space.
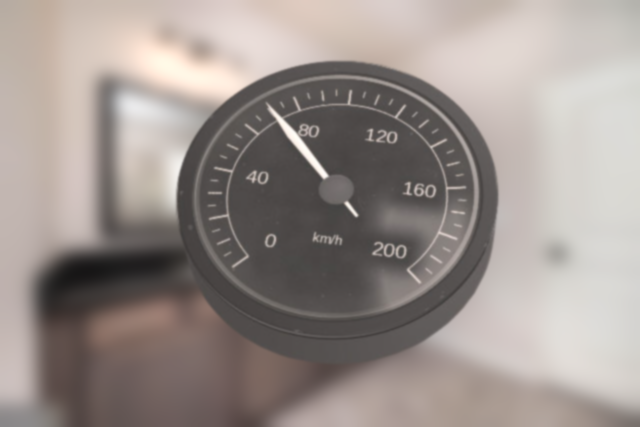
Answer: 70km/h
